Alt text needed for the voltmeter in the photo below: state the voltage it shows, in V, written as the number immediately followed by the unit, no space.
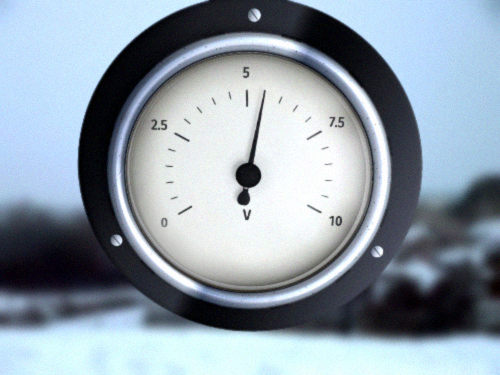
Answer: 5.5V
